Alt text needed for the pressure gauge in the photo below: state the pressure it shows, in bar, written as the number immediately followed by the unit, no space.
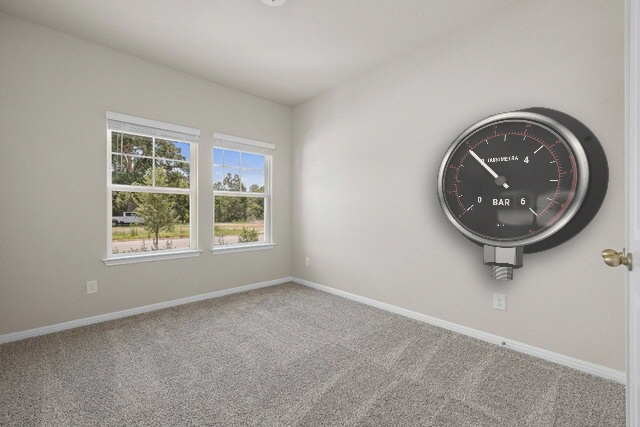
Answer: 2bar
